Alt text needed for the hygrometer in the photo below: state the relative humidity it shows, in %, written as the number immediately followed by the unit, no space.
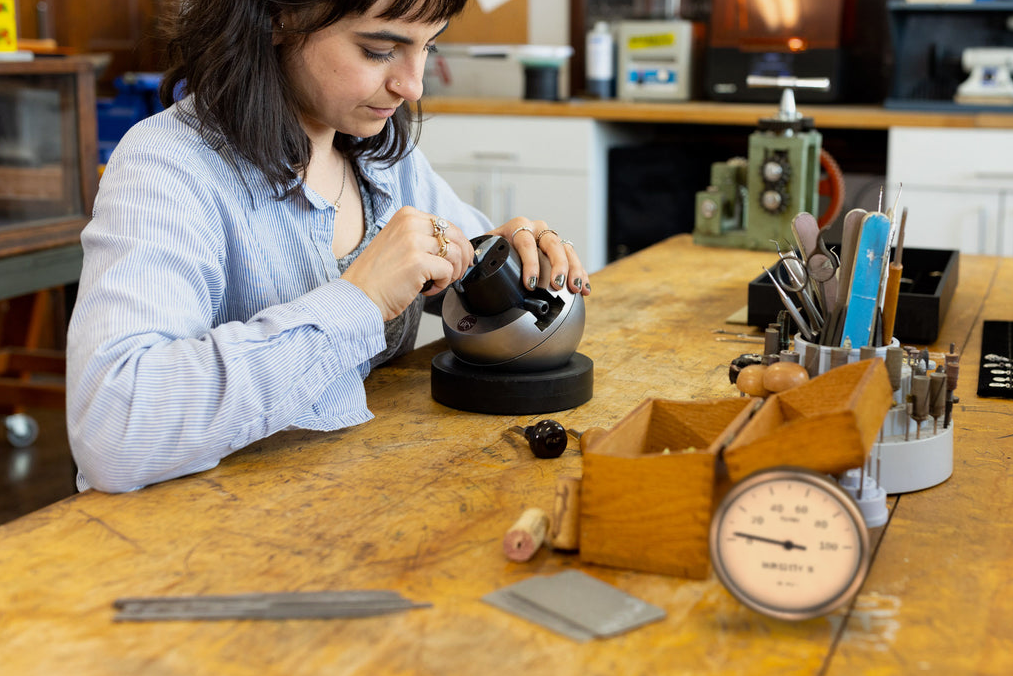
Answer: 5%
